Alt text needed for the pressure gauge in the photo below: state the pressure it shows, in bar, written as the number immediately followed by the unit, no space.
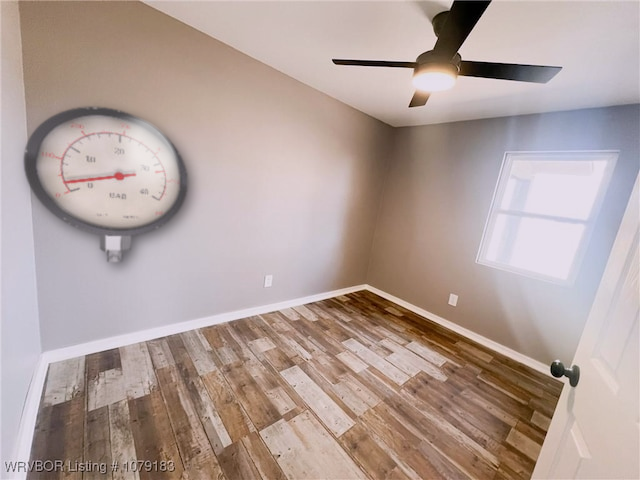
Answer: 2bar
